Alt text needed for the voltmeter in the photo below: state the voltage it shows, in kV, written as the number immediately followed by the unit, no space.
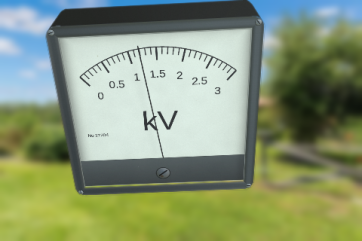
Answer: 1.2kV
